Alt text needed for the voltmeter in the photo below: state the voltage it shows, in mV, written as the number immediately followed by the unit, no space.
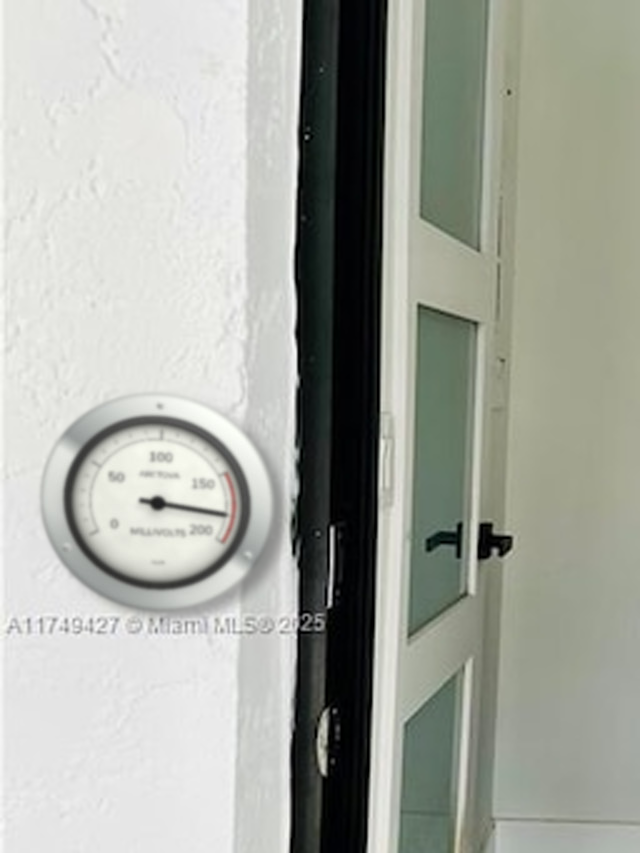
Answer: 180mV
